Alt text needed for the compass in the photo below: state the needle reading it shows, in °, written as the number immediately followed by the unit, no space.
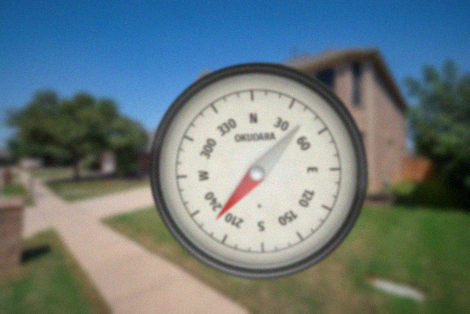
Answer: 225°
